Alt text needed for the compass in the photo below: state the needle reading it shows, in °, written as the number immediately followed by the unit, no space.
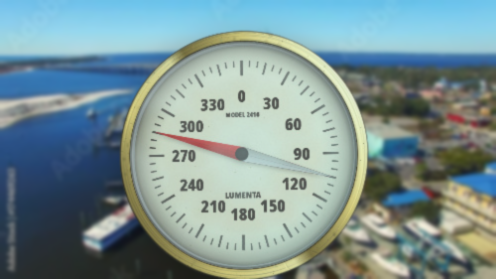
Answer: 285°
